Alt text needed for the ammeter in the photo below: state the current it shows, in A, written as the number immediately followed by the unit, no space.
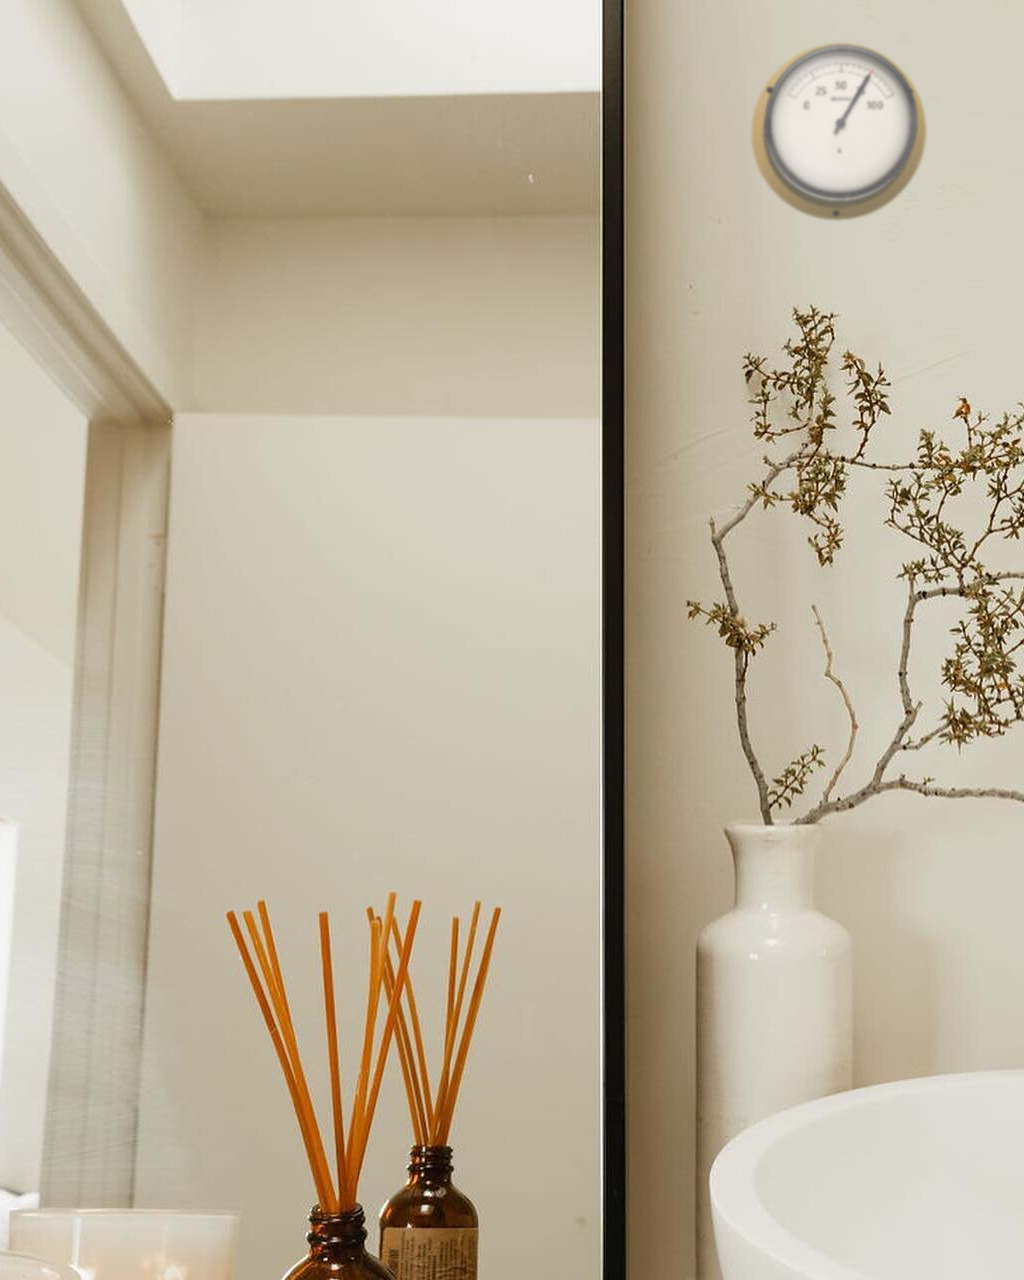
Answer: 75A
